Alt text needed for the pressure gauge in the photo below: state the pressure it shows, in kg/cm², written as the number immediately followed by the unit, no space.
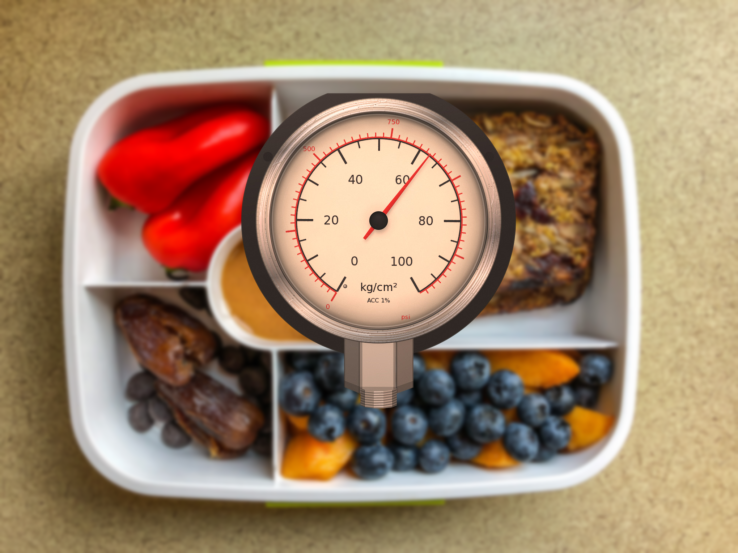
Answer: 62.5kg/cm²
